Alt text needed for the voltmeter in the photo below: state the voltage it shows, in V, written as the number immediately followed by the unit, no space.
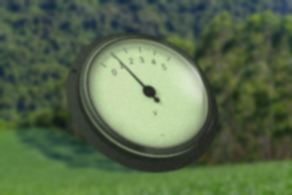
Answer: 1V
